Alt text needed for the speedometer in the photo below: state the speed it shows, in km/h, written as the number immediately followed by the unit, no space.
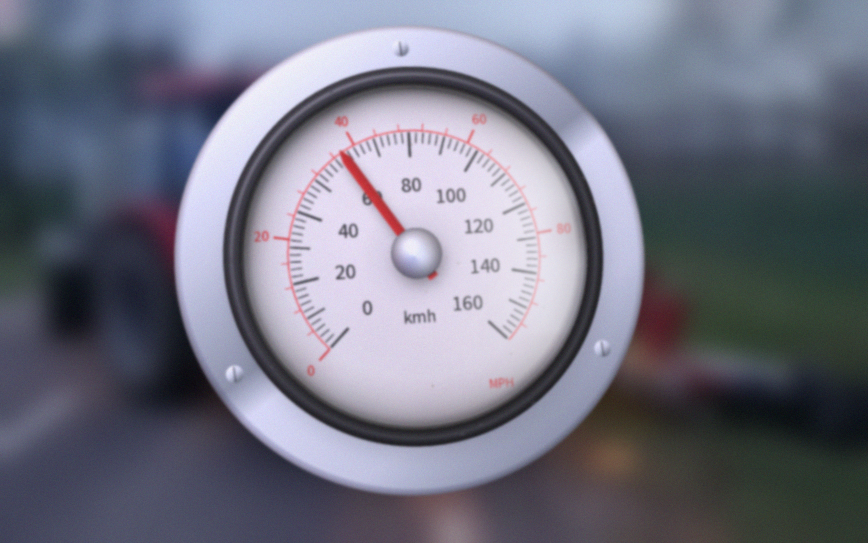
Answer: 60km/h
